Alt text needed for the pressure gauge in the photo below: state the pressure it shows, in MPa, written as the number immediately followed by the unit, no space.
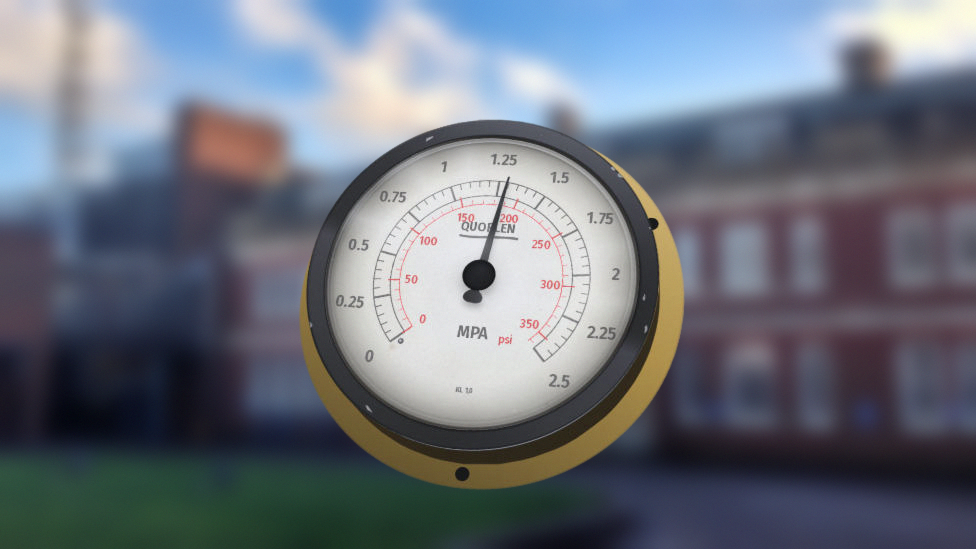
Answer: 1.3MPa
